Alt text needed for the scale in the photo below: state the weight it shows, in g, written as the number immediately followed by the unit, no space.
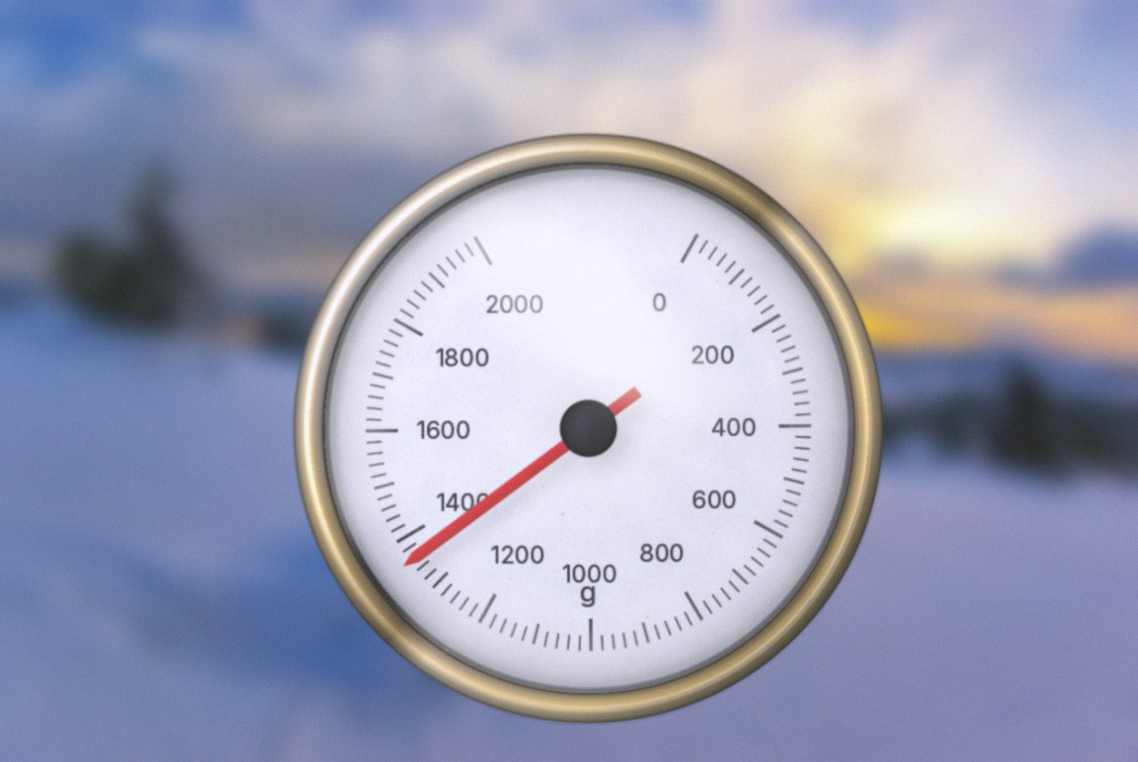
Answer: 1360g
